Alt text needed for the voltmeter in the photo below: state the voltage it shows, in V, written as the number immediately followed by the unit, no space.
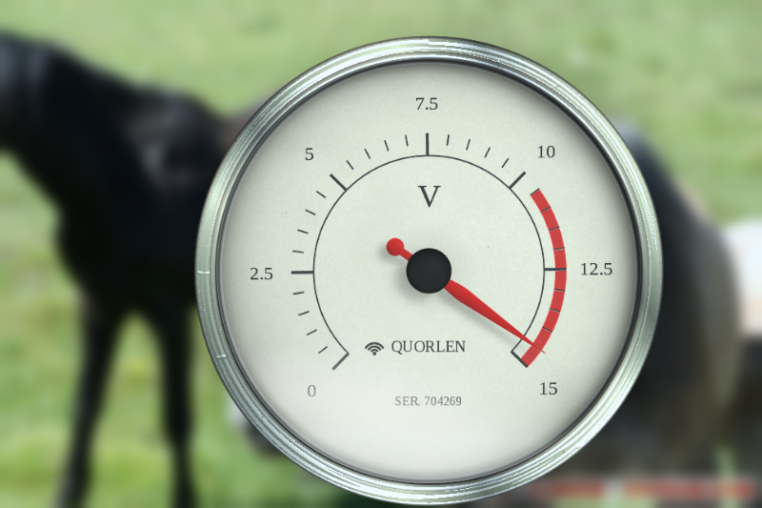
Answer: 14.5V
